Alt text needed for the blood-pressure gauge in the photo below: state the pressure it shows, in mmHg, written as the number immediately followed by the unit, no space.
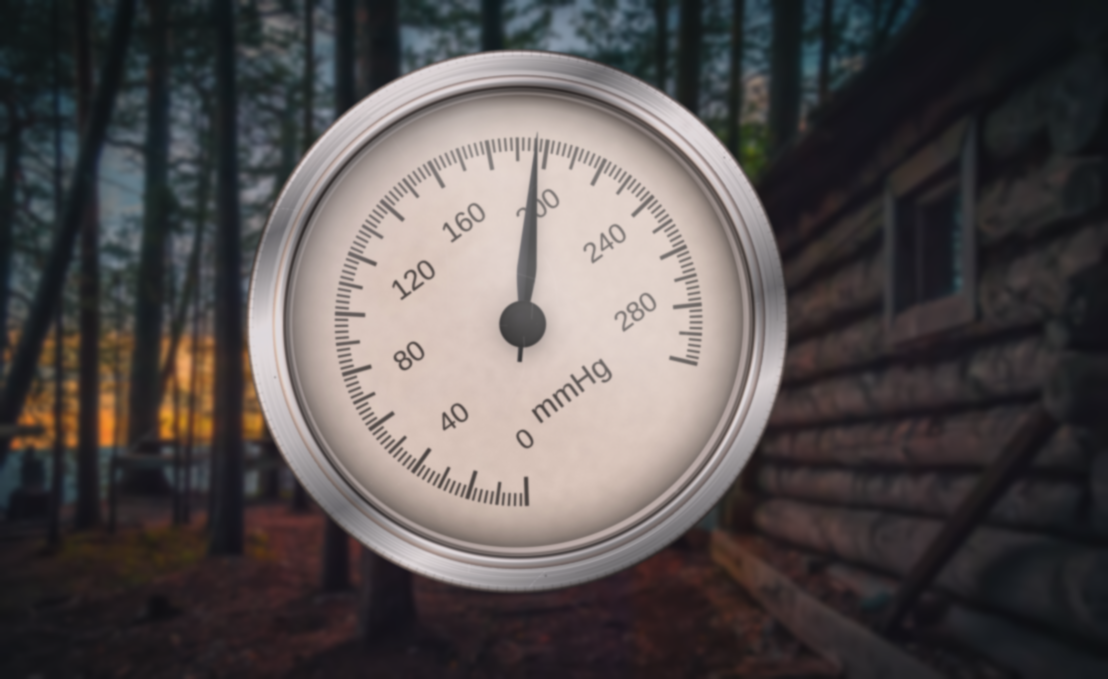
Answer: 196mmHg
